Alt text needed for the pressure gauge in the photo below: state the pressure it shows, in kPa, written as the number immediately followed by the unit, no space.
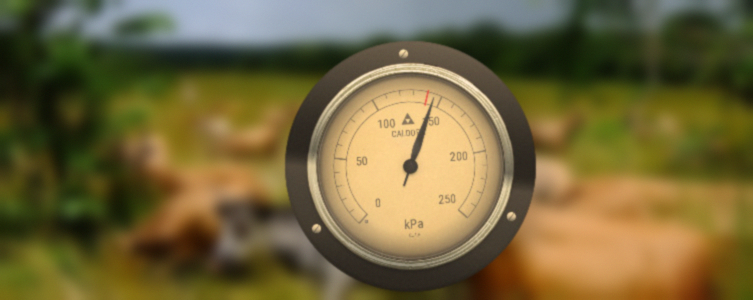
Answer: 145kPa
